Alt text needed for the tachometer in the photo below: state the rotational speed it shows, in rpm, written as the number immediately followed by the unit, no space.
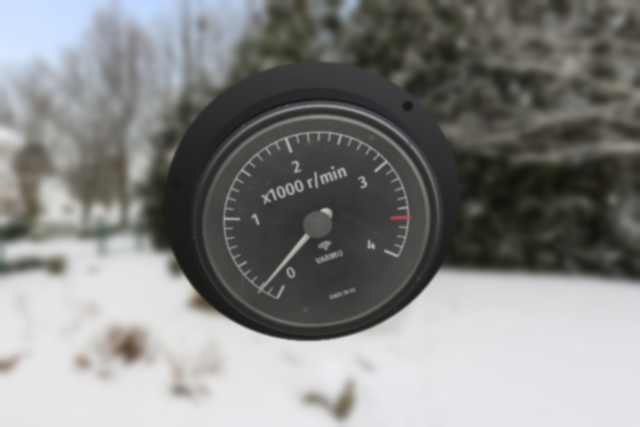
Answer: 200rpm
